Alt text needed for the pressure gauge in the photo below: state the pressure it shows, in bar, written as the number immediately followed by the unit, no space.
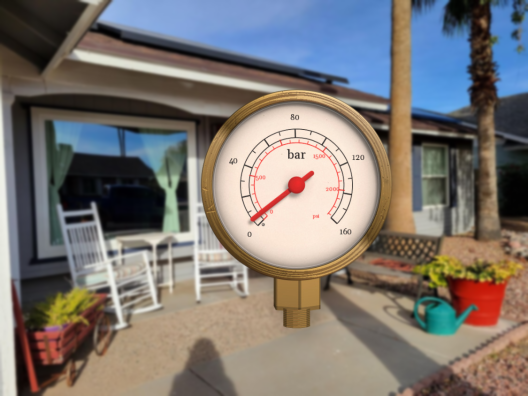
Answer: 5bar
